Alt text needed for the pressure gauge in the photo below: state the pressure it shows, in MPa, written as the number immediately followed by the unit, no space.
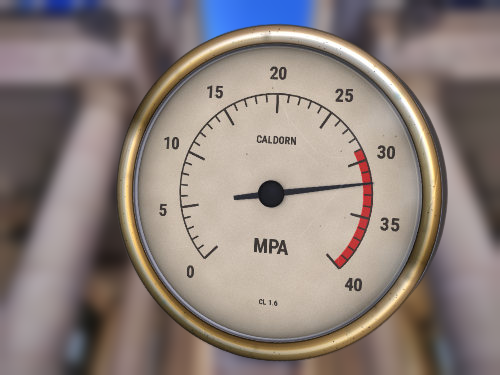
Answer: 32MPa
